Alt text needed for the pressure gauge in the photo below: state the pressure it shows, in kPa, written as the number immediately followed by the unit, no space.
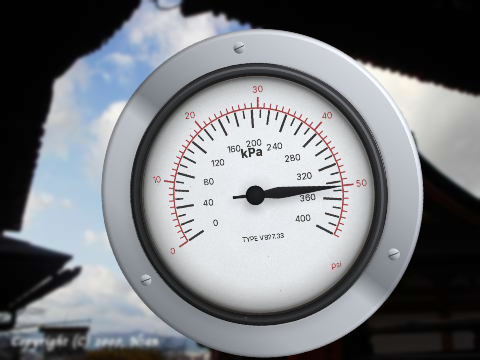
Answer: 345kPa
